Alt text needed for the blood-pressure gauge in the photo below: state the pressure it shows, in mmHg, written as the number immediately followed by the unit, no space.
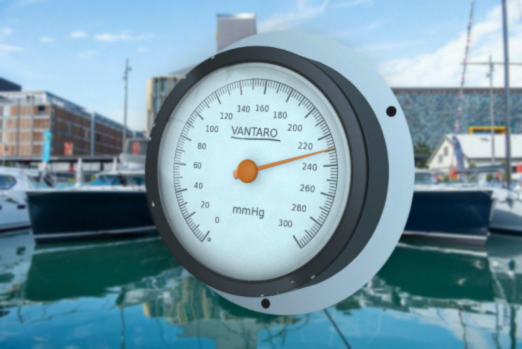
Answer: 230mmHg
